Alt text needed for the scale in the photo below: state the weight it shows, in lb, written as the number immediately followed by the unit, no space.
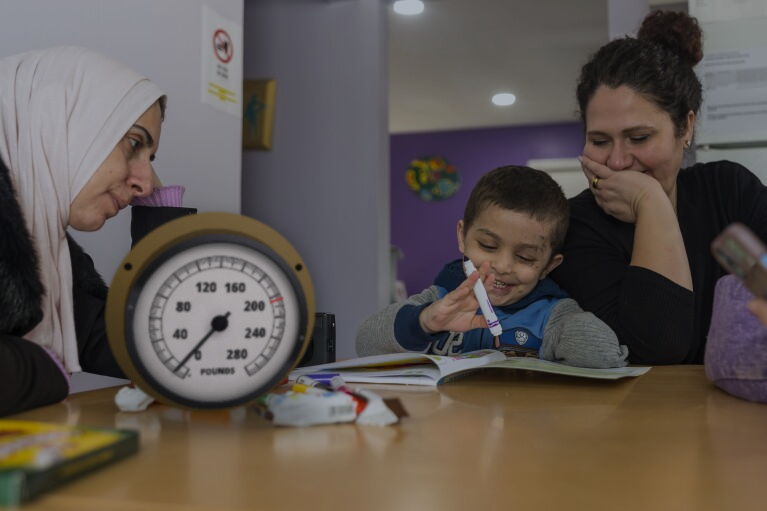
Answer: 10lb
